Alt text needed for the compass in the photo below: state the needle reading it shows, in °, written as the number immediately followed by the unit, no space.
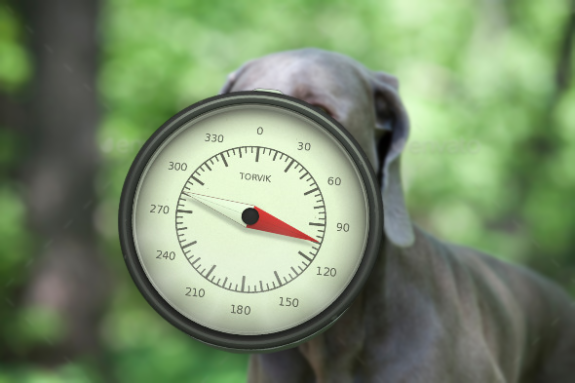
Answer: 105°
